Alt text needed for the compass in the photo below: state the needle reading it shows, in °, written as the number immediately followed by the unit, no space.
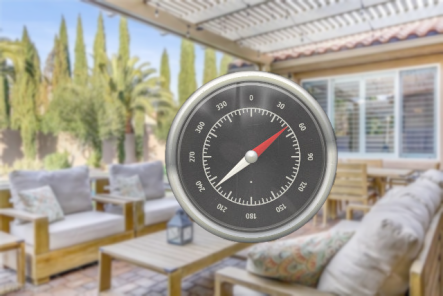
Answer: 50°
